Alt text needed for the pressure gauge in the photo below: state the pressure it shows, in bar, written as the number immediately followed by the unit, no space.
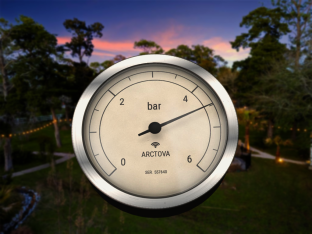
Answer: 4.5bar
